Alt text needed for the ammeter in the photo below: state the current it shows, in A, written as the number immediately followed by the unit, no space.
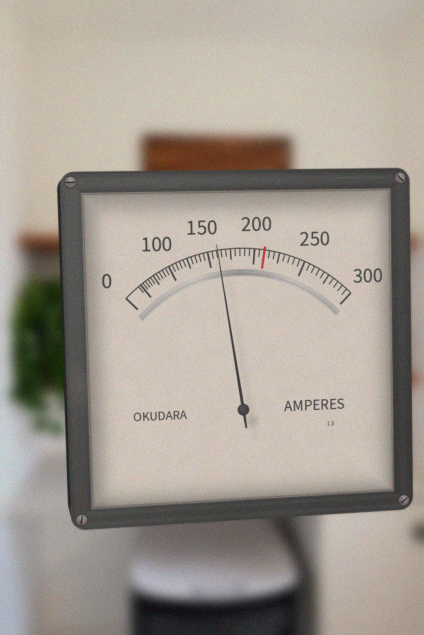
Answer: 160A
